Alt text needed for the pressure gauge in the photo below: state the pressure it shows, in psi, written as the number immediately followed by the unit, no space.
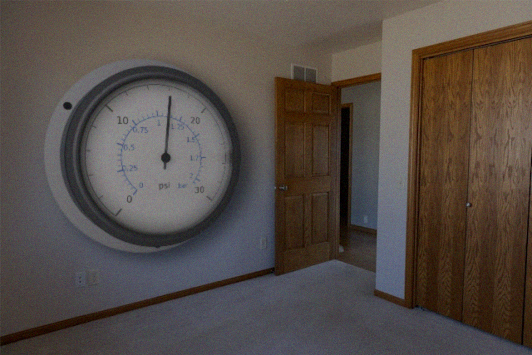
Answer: 16psi
